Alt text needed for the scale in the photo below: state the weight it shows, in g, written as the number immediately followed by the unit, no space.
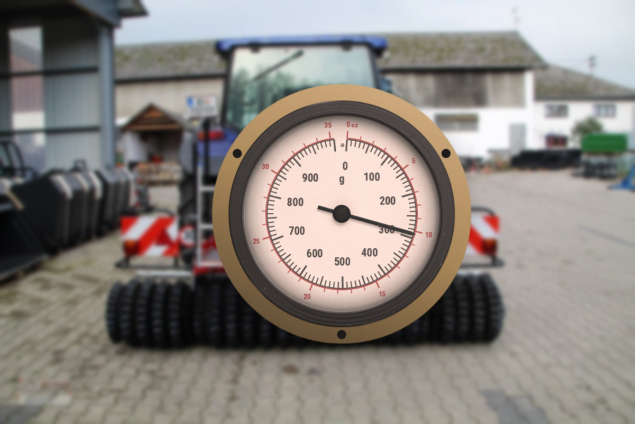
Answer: 290g
